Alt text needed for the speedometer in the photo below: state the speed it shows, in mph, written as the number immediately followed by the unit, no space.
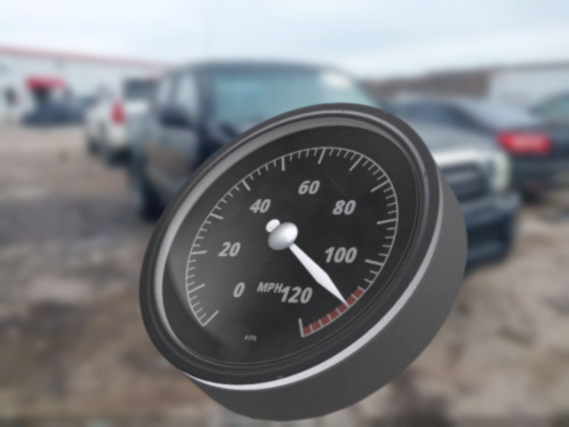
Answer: 110mph
